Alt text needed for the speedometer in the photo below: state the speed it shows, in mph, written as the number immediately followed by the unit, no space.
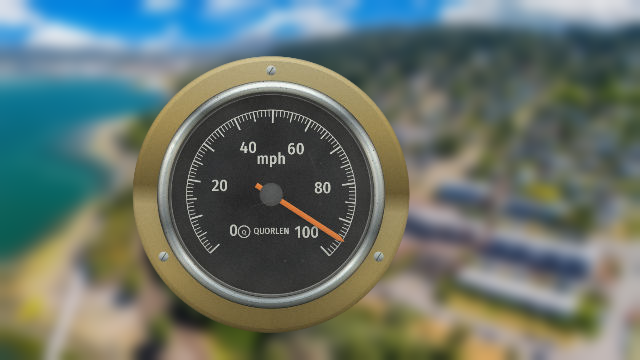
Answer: 95mph
